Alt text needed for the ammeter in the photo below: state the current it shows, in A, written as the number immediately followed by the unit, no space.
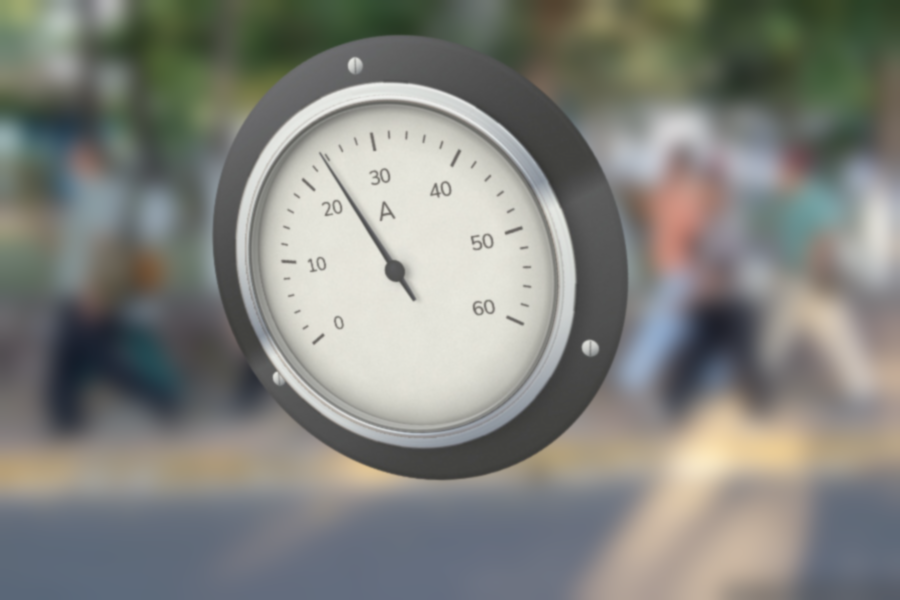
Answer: 24A
